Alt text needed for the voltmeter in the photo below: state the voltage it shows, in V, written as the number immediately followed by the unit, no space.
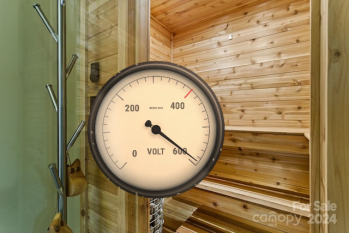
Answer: 590V
